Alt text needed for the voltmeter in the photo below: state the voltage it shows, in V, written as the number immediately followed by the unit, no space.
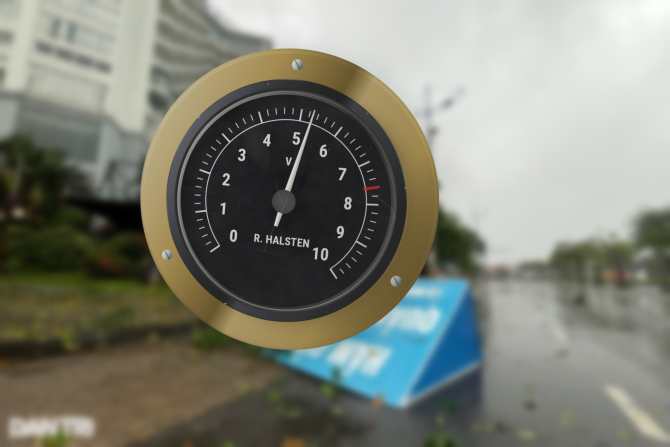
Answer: 5.3V
